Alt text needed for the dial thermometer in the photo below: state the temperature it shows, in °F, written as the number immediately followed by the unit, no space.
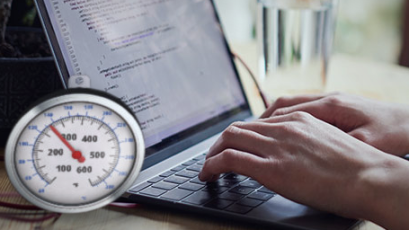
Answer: 275°F
